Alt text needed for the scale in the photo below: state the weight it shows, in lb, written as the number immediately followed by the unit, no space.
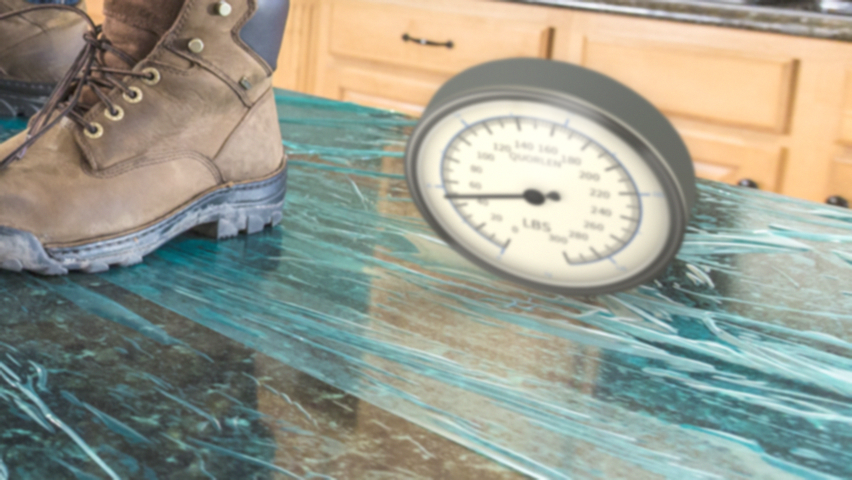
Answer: 50lb
